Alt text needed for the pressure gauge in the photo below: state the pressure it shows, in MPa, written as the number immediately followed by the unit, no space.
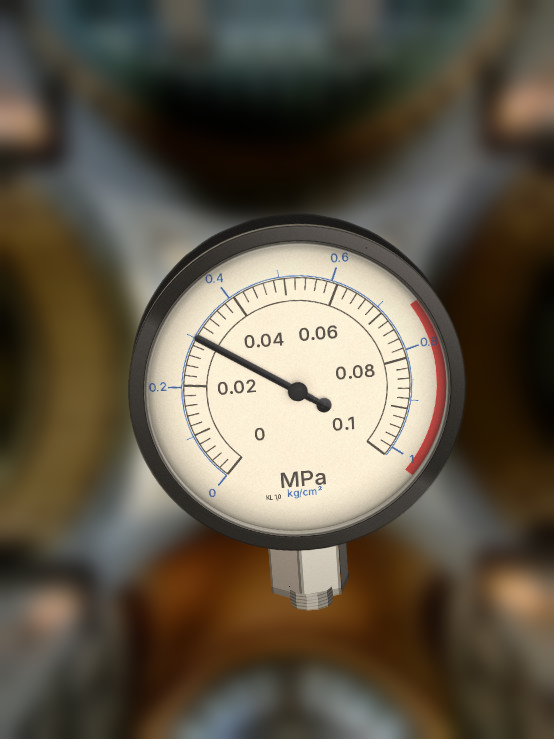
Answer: 0.03MPa
